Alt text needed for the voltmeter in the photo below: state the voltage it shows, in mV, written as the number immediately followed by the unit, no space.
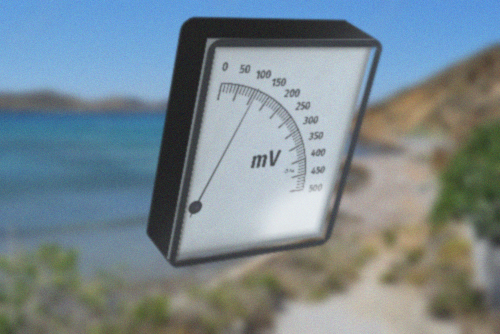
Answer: 100mV
